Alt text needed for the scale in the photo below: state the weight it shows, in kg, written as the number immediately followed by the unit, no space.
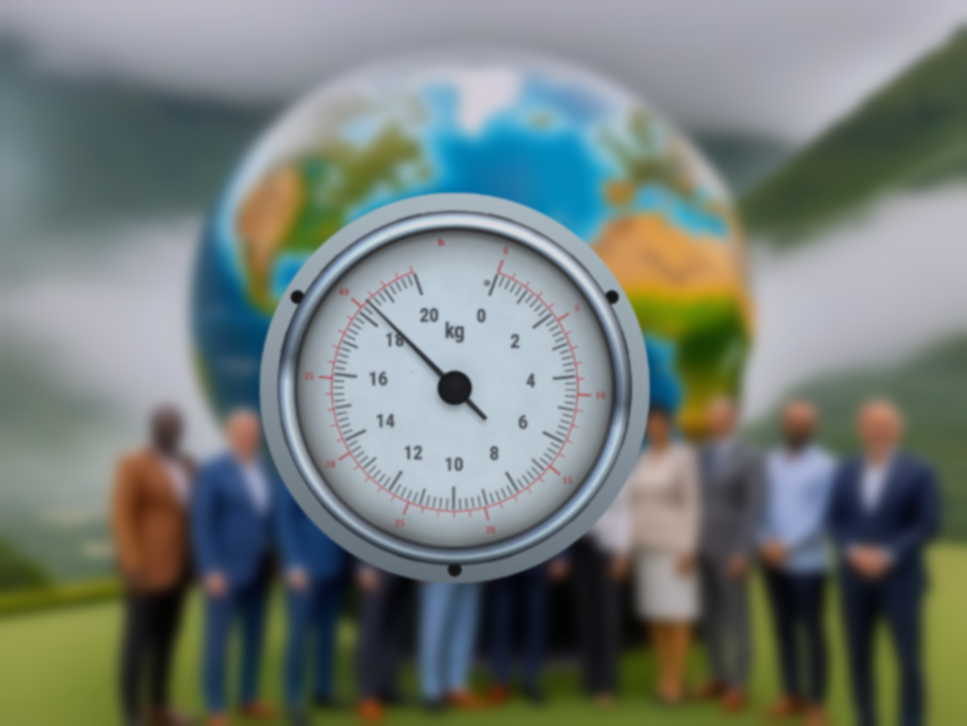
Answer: 18.4kg
